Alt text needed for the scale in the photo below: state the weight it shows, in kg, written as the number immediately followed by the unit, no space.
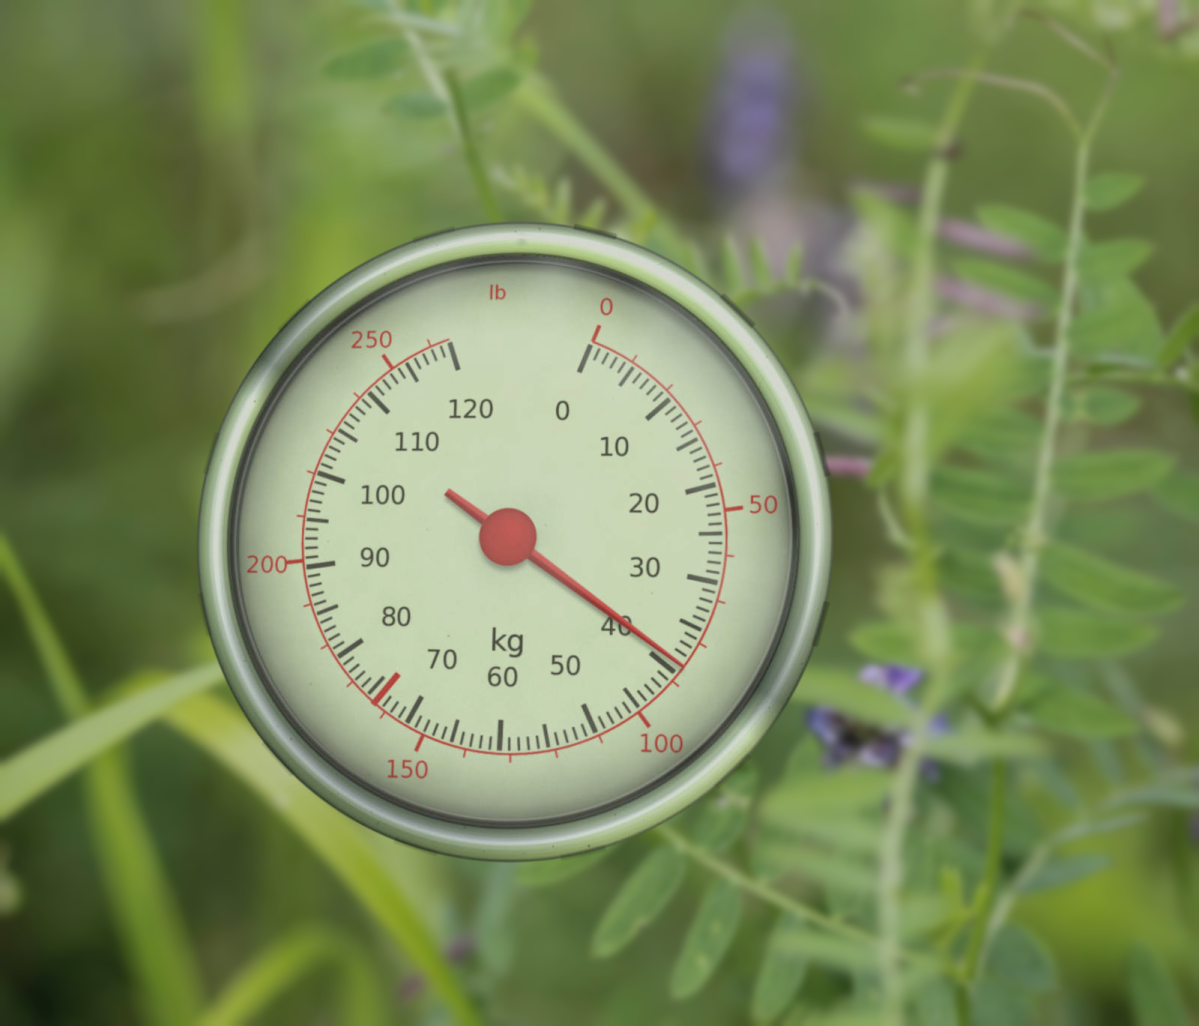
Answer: 39kg
